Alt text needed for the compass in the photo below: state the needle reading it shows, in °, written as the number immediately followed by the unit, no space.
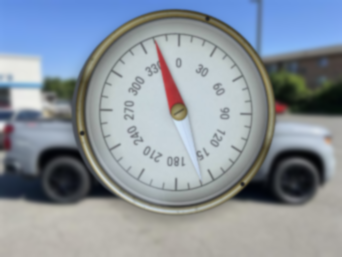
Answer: 340°
